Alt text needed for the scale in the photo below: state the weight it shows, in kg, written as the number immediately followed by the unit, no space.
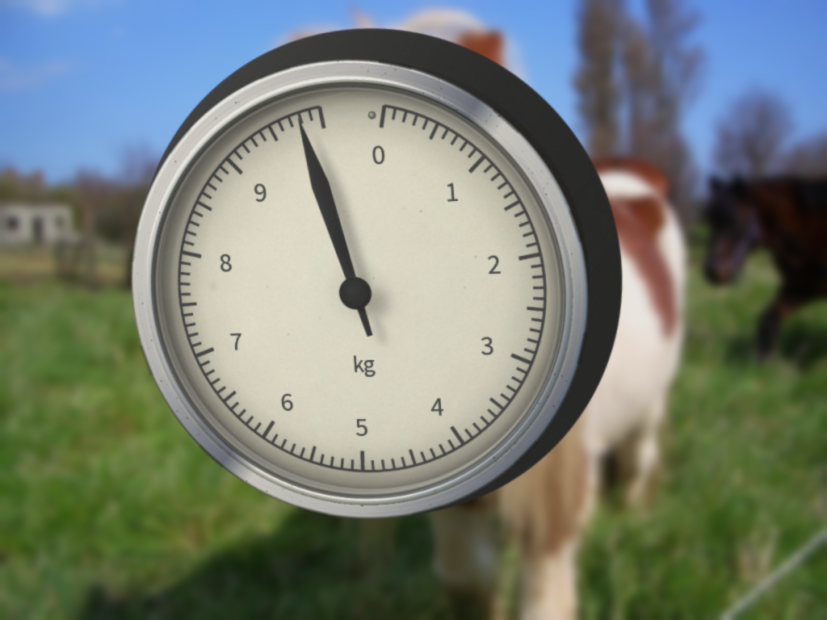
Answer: 9.8kg
